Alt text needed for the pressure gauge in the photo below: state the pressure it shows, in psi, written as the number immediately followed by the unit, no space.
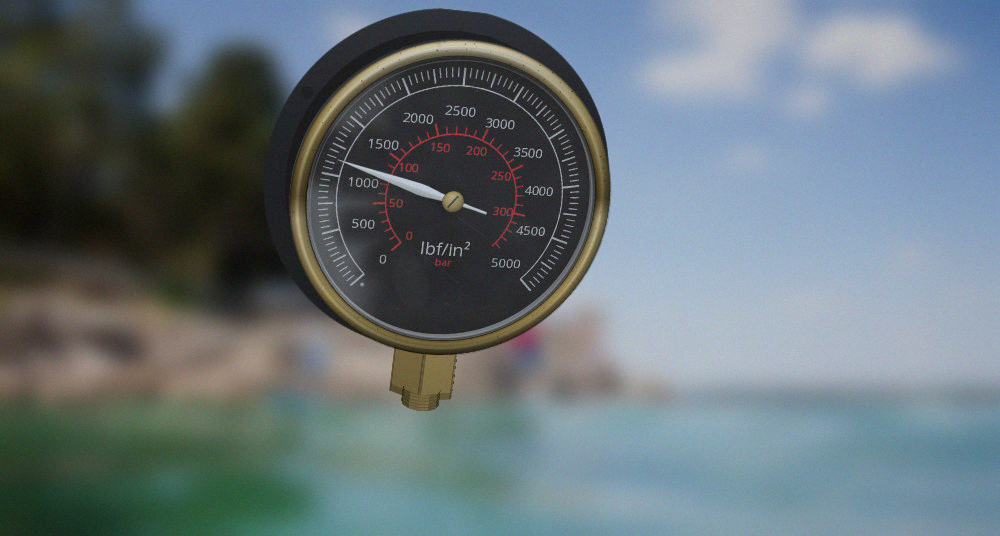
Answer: 1150psi
